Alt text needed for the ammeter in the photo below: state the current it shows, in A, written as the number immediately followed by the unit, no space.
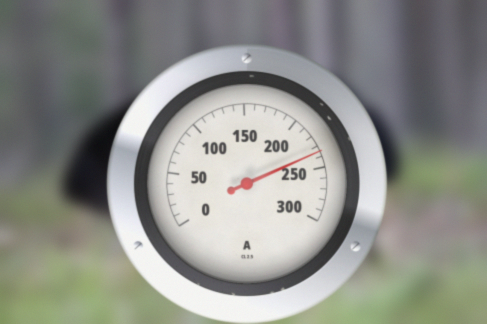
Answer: 235A
